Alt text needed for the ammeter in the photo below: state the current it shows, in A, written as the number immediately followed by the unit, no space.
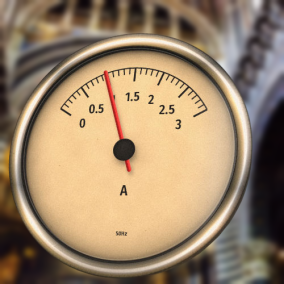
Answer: 1A
